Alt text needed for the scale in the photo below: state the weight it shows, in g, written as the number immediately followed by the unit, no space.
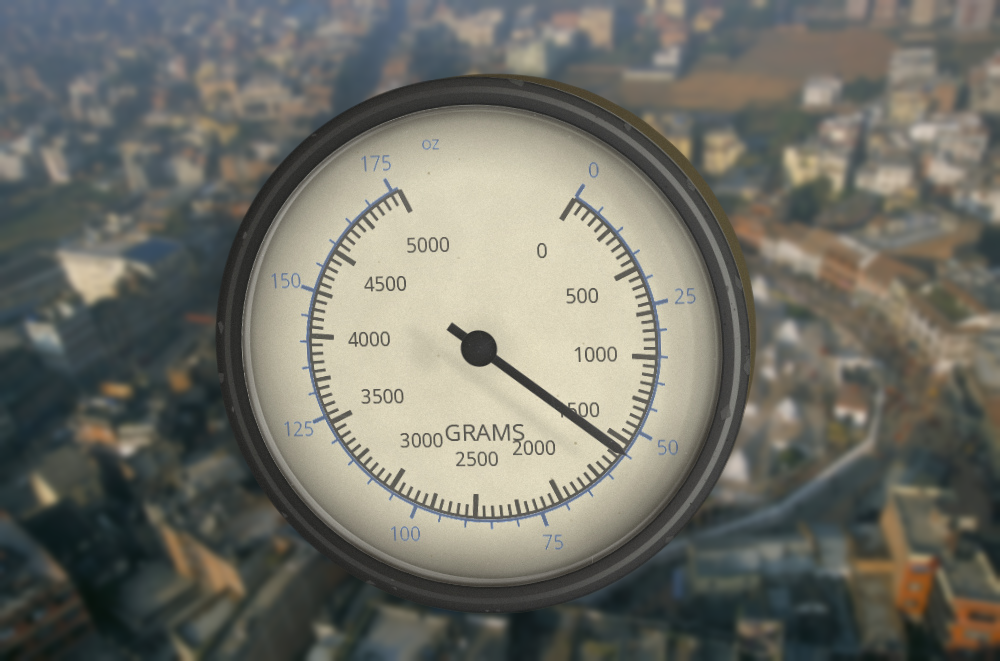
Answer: 1550g
